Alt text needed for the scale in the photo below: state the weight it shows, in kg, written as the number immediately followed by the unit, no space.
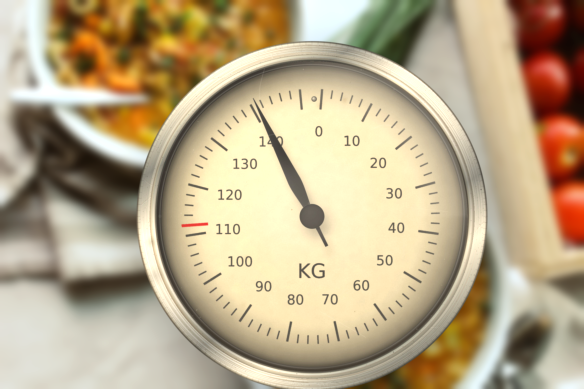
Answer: 141kg
